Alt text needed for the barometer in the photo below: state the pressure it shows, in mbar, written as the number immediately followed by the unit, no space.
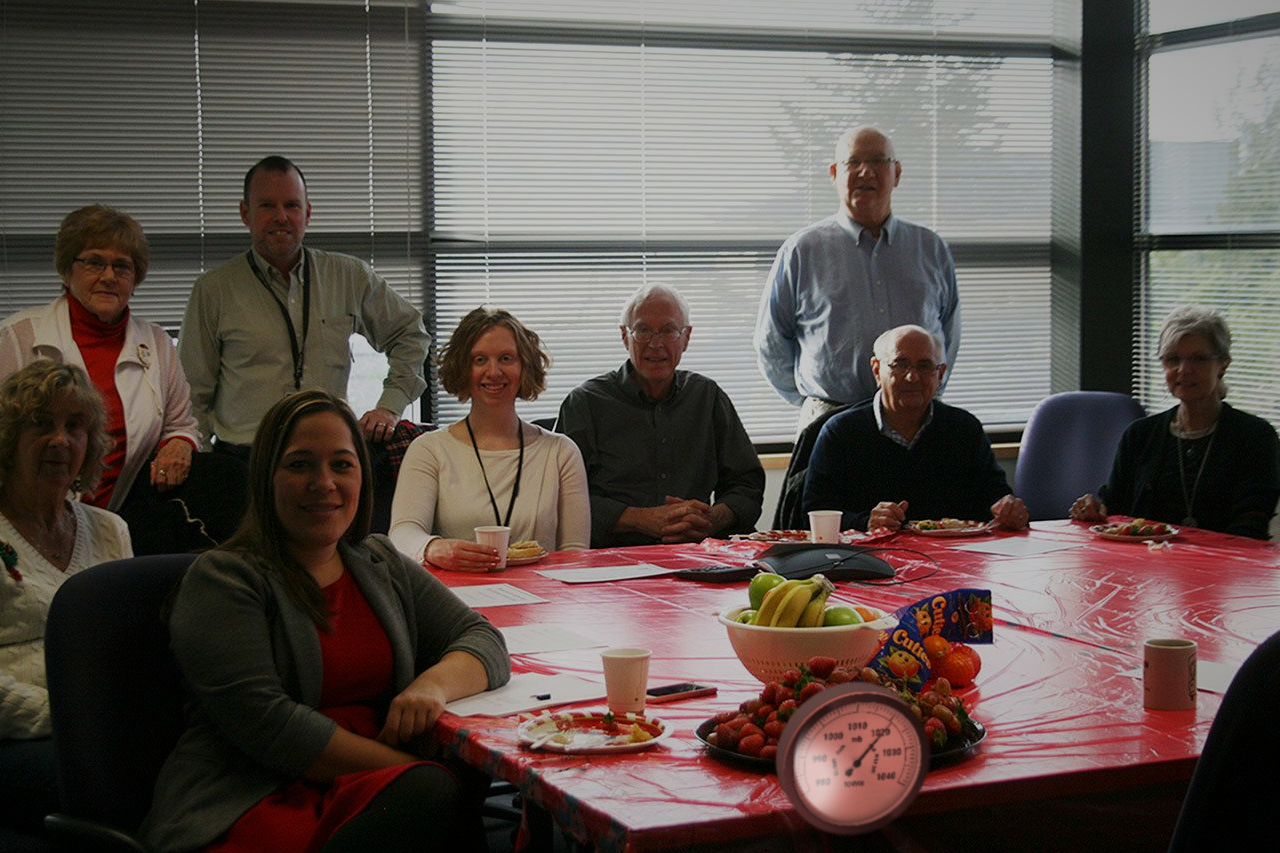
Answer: 1020mbar
